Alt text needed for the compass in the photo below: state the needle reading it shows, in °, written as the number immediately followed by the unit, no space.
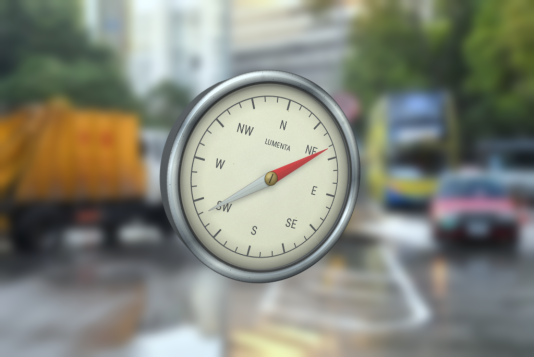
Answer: 50°
